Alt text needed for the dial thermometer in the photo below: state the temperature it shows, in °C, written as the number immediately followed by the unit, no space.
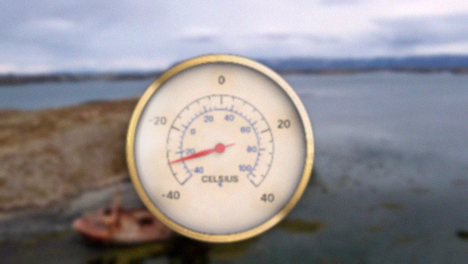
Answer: -32°C
